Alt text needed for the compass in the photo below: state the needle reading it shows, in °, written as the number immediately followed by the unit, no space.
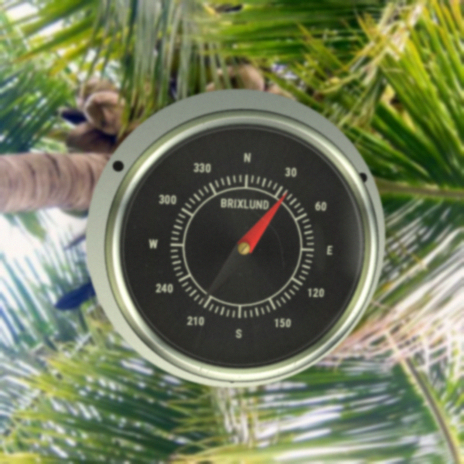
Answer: 35°
